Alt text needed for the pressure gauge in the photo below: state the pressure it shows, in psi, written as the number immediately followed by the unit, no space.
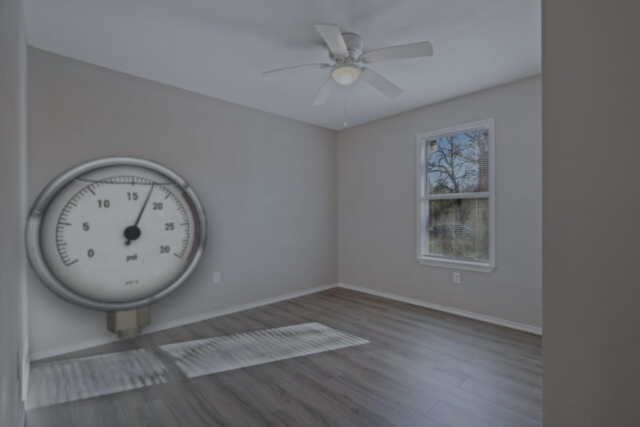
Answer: 17.5psi
